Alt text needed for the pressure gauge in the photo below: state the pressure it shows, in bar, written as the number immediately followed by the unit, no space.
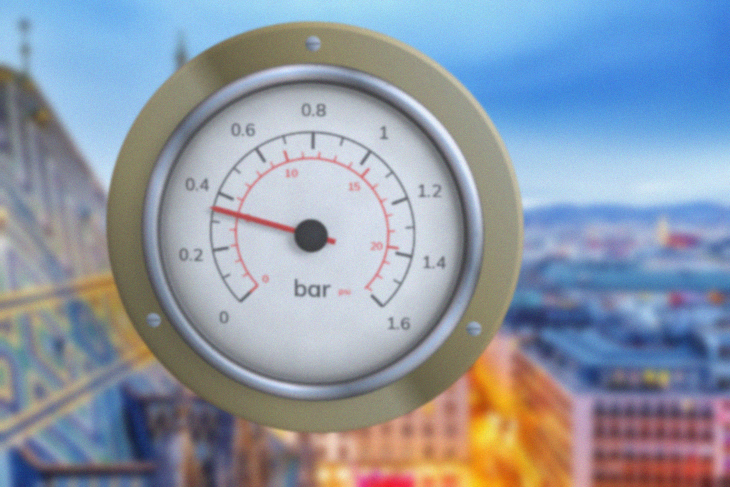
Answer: 0.35bar
